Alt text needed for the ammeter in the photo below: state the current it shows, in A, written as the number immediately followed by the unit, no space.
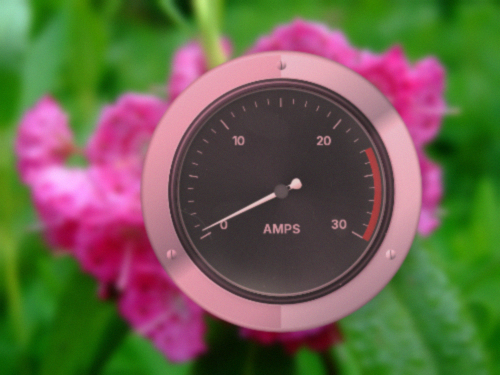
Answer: 0.5A
